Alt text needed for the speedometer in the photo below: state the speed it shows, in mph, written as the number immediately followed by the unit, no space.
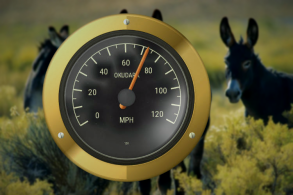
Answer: 72.5mph
